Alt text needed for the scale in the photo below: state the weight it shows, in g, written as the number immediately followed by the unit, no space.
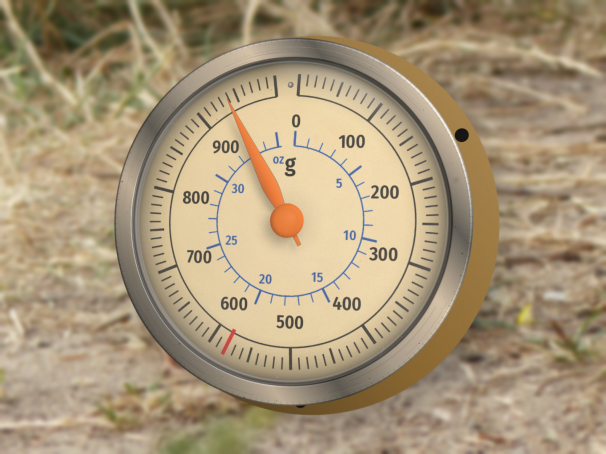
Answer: 940g
